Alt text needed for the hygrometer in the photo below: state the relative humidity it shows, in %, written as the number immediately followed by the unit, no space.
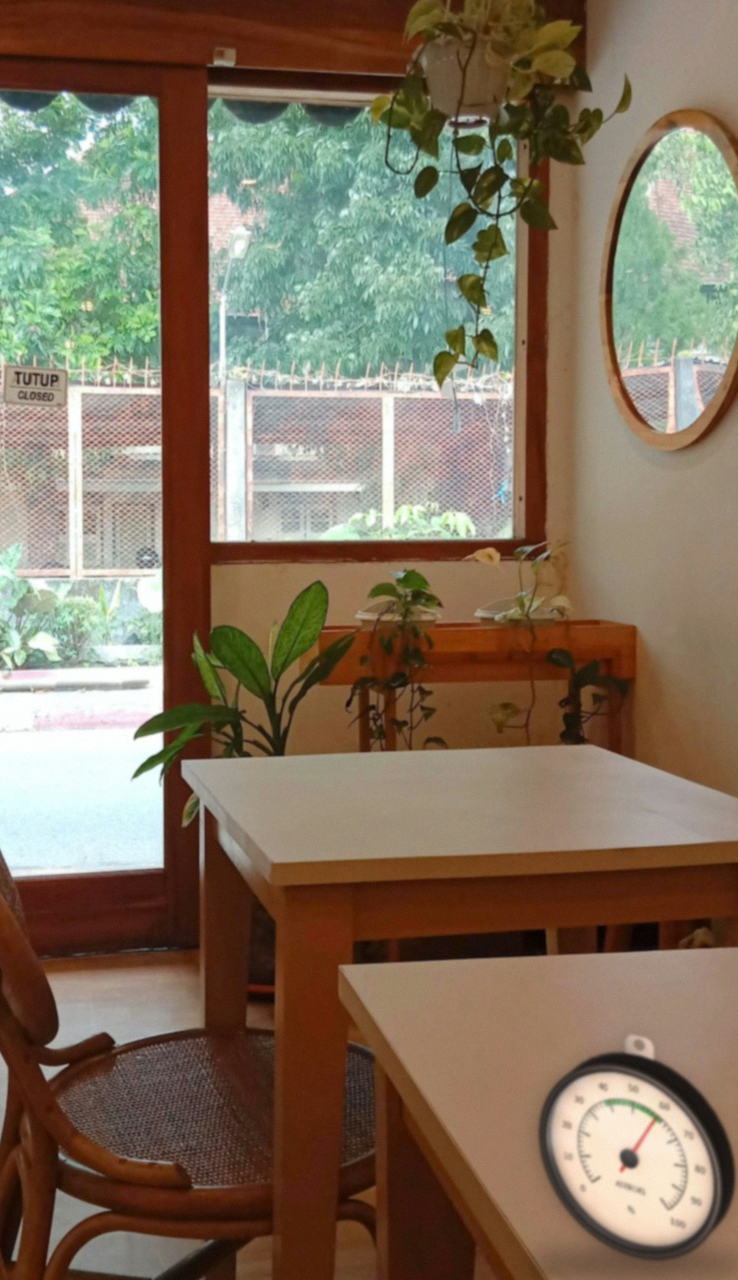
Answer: 60%
